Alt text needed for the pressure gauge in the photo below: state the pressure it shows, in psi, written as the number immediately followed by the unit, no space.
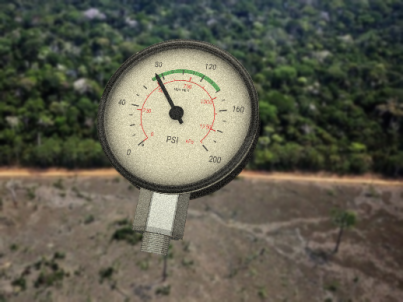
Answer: 75psi
